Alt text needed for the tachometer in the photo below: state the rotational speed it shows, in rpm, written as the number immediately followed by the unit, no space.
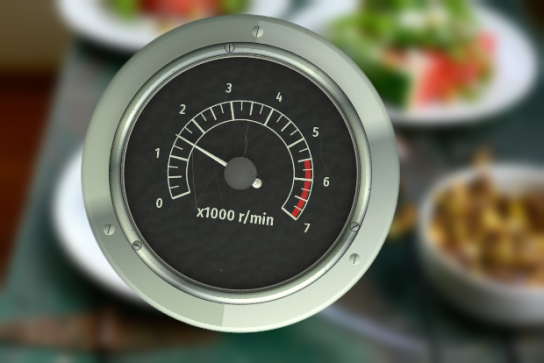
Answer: 1500rpm
